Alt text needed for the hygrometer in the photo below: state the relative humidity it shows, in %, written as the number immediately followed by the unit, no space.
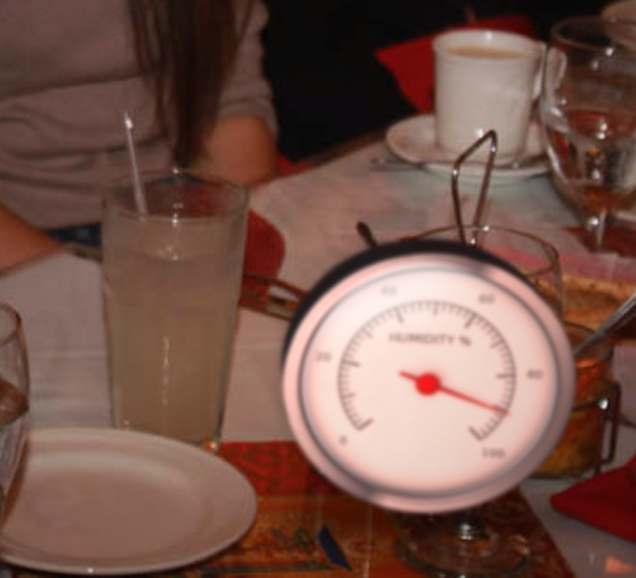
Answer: 90%
